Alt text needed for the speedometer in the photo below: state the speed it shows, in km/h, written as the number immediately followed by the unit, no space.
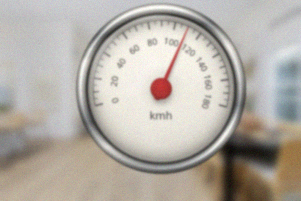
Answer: 110km/h
